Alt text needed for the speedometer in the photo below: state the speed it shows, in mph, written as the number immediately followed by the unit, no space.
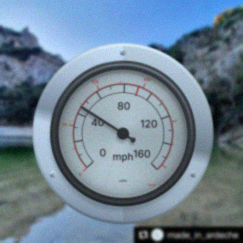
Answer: 45mph
